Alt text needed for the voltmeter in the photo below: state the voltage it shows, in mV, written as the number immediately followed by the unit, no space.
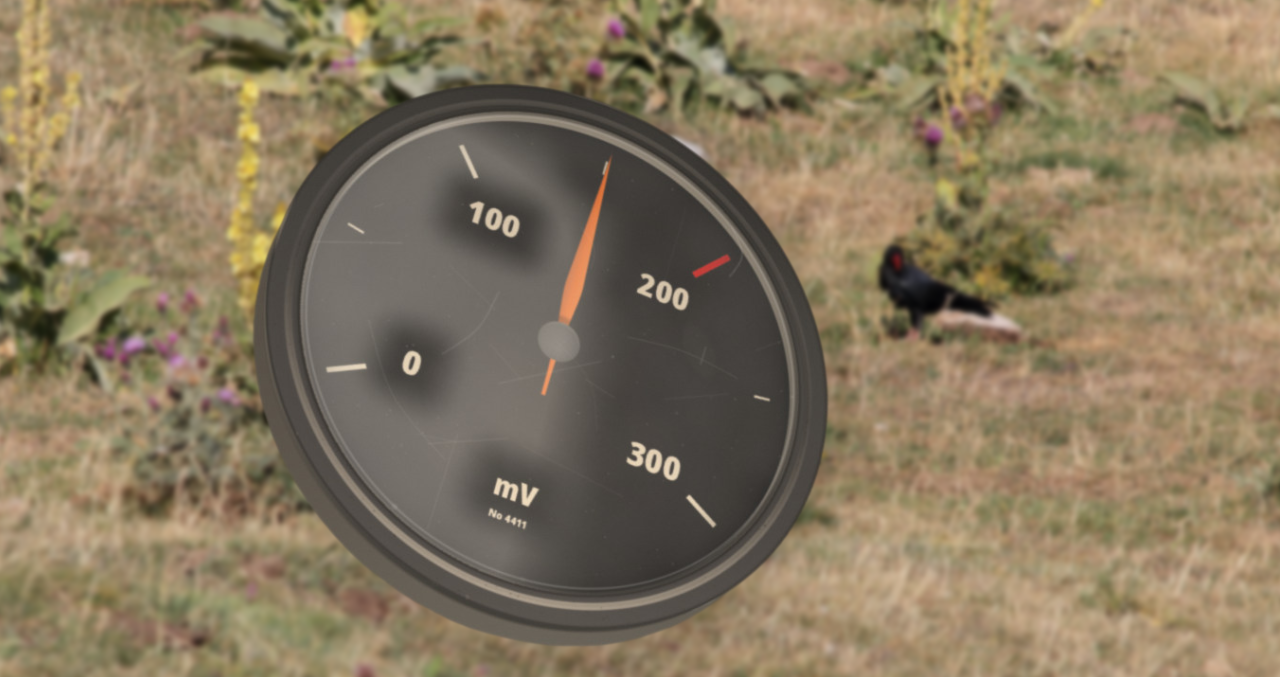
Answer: 150mV
